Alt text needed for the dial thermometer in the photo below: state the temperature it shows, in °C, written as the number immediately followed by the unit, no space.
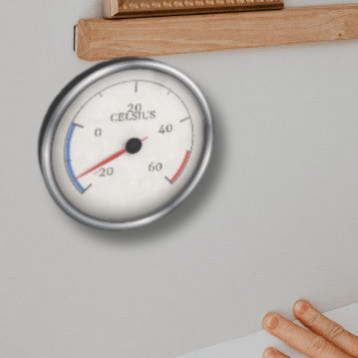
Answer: -15°C
